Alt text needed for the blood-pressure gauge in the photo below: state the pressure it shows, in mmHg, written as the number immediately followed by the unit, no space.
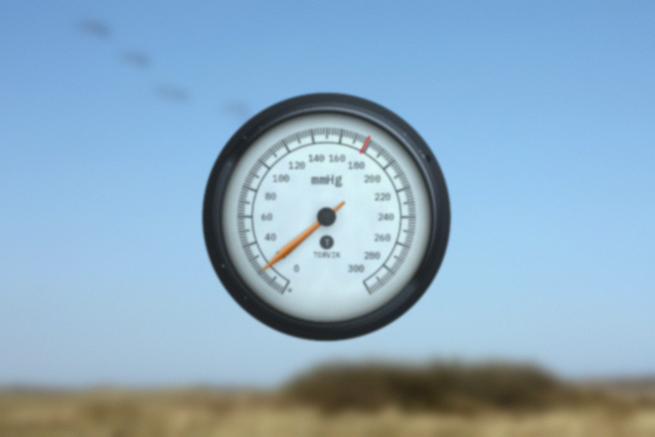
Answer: 20mmHg
